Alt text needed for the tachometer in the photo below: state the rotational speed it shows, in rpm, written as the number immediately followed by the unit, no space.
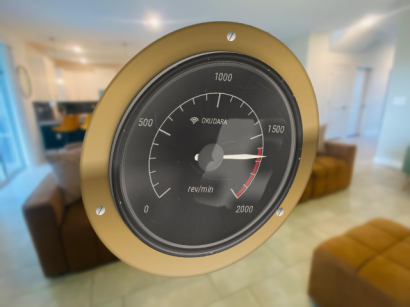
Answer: 1650rpm
